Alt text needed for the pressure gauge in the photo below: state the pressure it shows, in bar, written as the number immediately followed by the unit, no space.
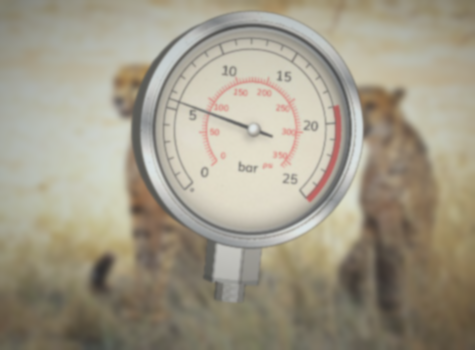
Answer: 5.5bar
